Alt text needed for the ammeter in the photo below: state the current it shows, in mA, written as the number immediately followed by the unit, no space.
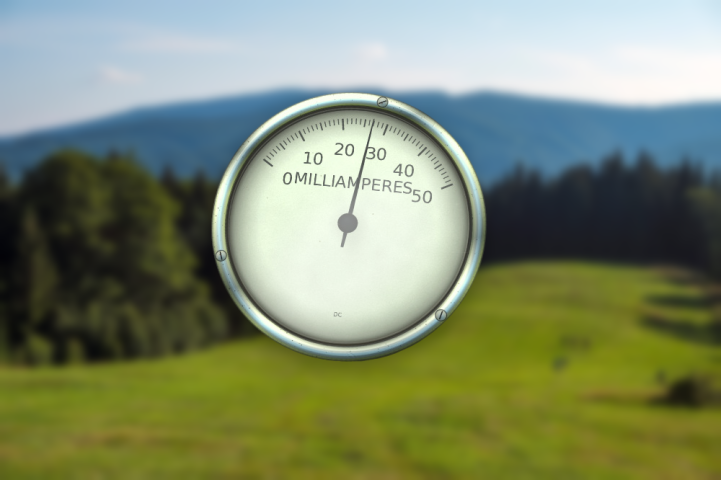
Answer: 27mA
